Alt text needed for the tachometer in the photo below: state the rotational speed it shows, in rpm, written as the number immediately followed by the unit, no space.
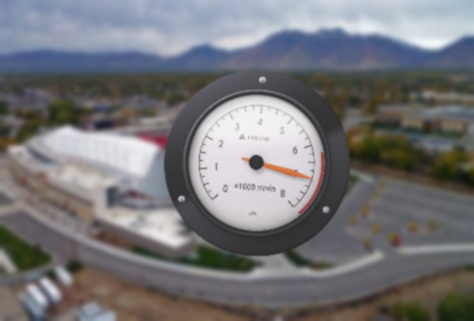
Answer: 7000rpm
